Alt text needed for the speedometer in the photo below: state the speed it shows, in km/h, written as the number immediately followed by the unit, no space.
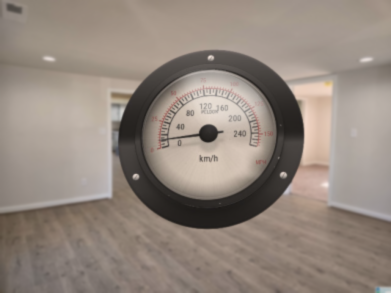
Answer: 10km/h
